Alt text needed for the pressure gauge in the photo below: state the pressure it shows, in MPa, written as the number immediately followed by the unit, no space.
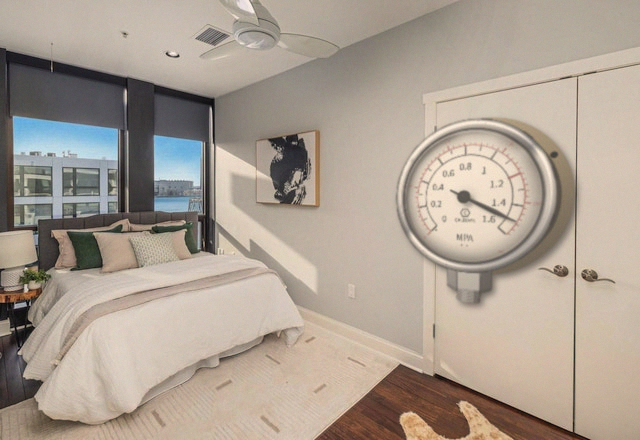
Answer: 1.5MPa
